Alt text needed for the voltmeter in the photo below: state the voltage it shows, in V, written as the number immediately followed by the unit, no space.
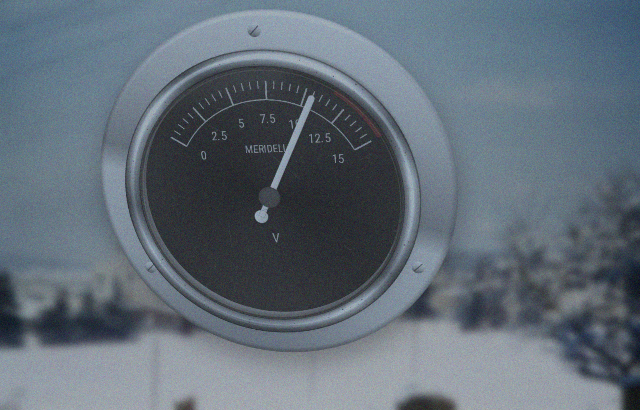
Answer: 10.5V
